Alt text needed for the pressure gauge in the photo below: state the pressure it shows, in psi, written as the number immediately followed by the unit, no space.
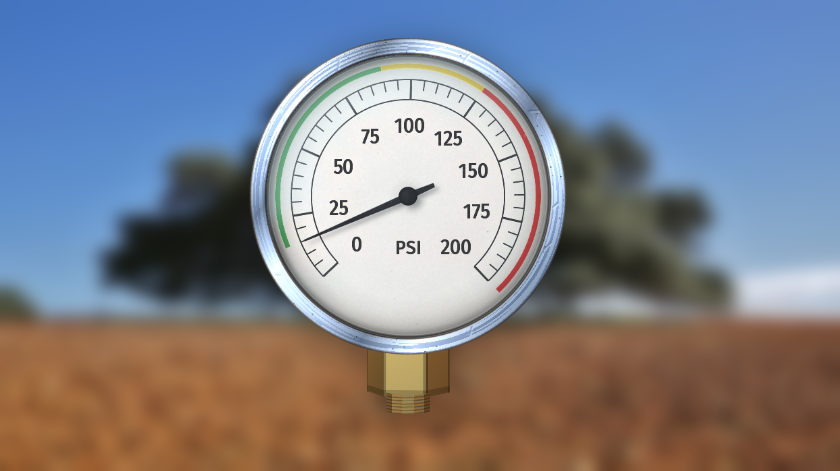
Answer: 15psi
